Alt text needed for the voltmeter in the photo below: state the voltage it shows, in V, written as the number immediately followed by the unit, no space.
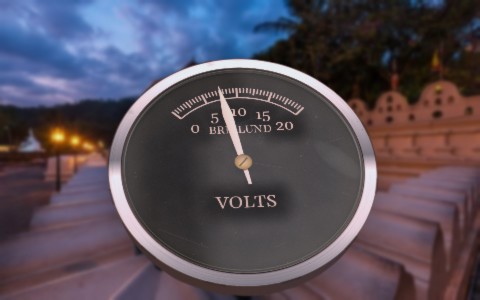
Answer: 7.5V
